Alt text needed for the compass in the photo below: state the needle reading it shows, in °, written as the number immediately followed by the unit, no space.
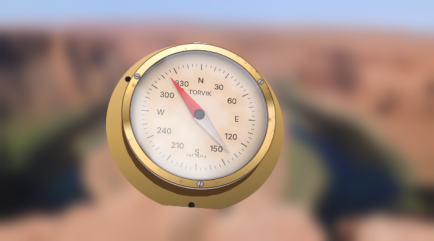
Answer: 320°
